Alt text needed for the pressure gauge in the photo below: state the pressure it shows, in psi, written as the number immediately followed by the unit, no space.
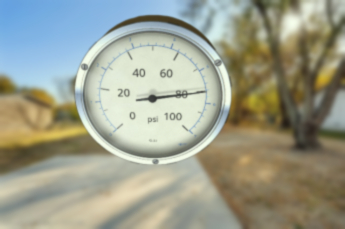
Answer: 80psi
